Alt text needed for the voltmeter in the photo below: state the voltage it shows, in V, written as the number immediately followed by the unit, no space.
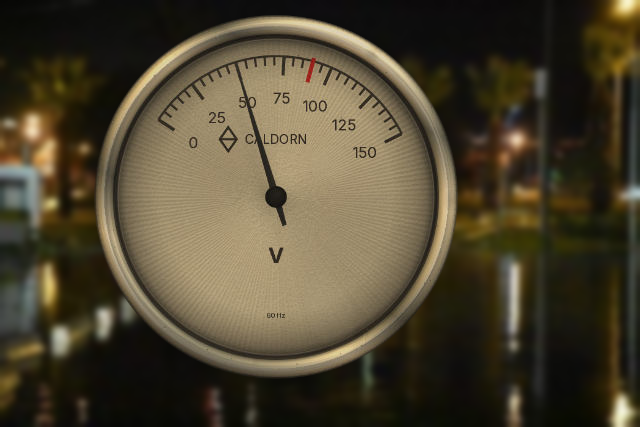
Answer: 50V
